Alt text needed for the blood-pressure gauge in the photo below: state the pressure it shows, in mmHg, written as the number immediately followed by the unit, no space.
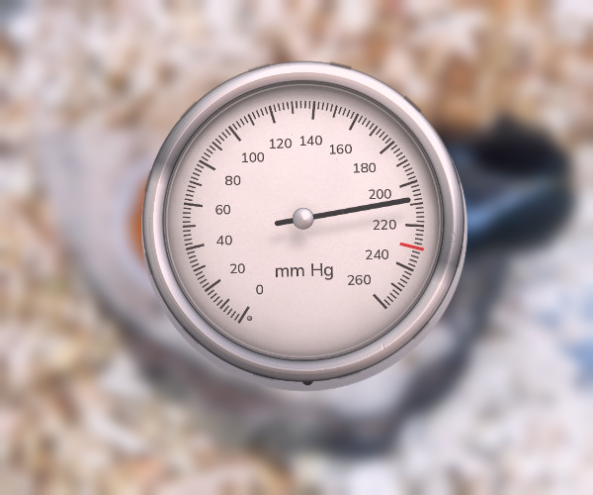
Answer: 208mmHg
